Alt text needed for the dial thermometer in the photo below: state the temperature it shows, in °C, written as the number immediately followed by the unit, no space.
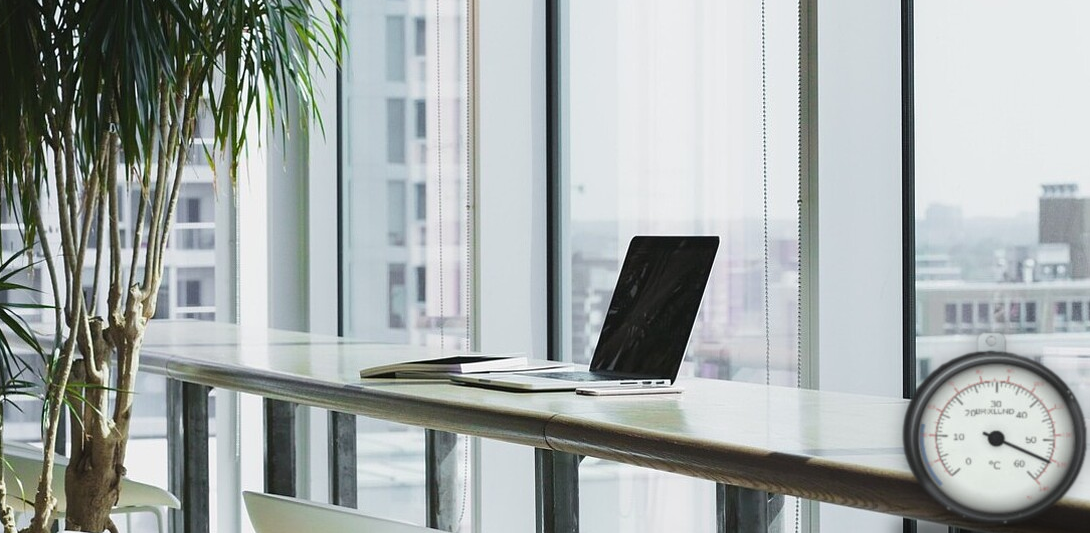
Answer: 55°C
